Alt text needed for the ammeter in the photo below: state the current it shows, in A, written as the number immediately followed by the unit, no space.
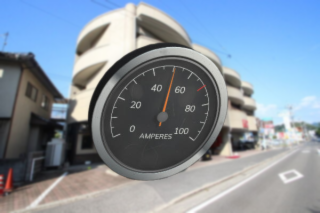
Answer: 50A
